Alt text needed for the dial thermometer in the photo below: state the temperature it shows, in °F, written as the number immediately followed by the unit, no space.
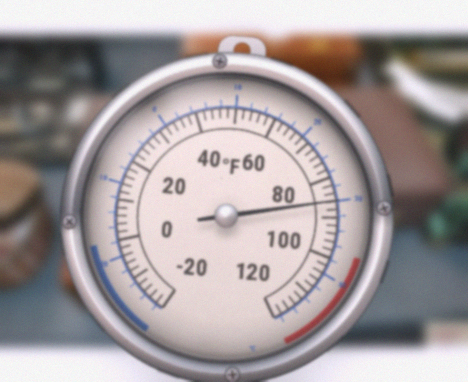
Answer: 86°F
